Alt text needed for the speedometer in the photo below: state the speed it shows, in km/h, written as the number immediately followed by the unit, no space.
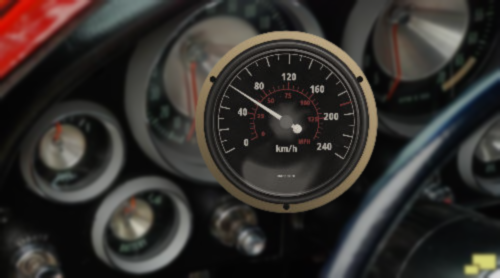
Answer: 60km/h
